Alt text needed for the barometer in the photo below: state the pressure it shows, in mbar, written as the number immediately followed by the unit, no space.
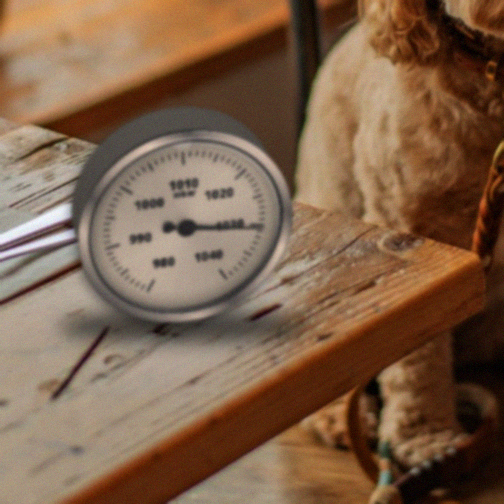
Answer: 1030mbar
